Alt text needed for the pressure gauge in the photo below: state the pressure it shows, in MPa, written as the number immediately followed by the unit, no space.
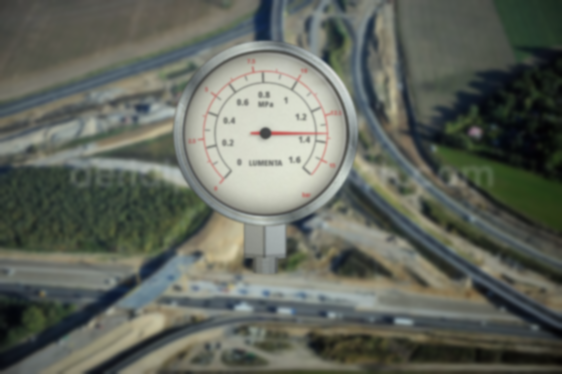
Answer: 1.35MPa
